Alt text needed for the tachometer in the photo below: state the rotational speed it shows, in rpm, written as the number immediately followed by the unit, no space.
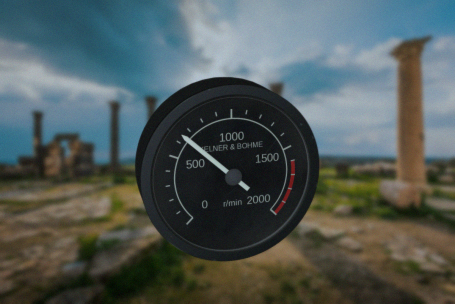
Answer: 650rpm
